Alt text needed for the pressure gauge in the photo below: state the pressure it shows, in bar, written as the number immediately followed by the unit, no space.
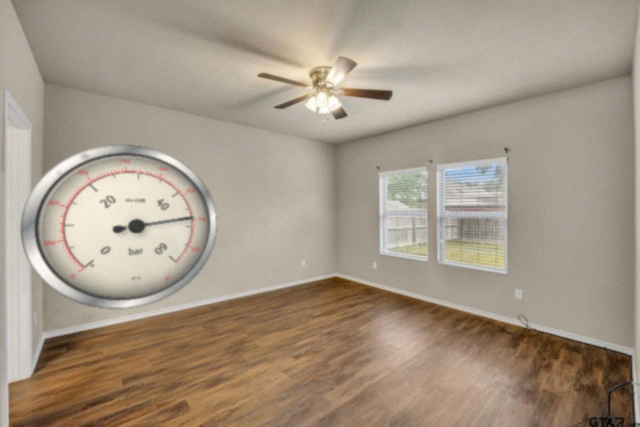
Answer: 47.5bar
